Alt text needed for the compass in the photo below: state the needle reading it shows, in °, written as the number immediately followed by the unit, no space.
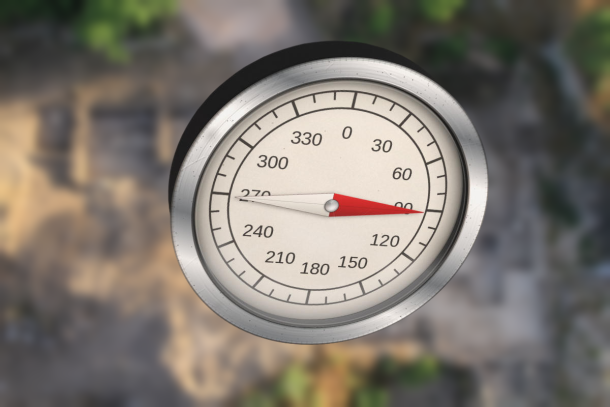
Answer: 90°
